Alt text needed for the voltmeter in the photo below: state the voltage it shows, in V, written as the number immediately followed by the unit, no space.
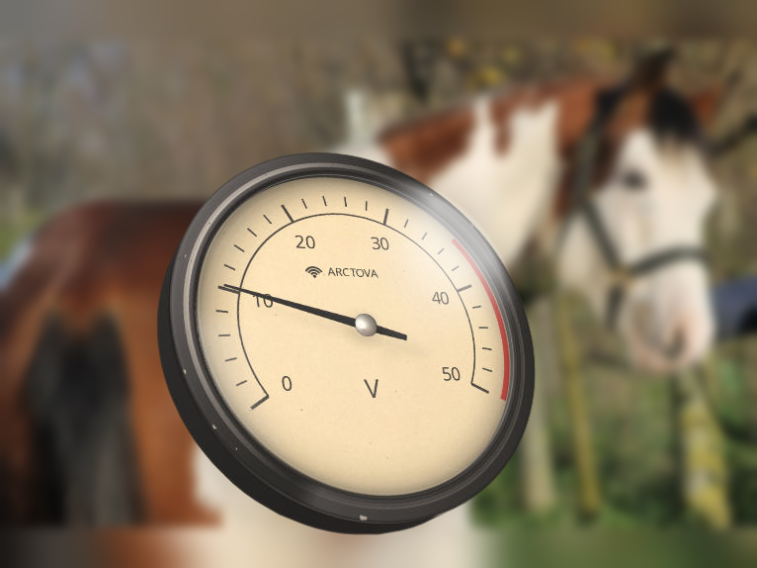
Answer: 10V
